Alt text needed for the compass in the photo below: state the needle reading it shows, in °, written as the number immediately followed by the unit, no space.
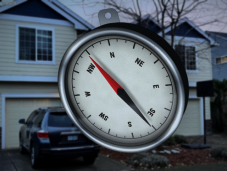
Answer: 330°
